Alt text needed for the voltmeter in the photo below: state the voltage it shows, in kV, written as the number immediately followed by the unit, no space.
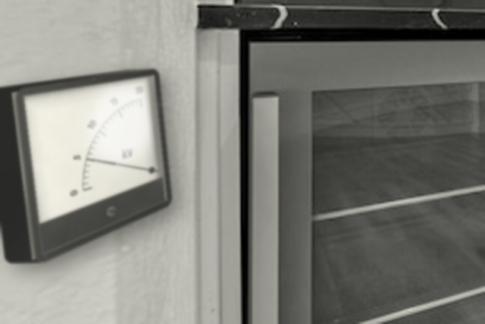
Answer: 5kV
